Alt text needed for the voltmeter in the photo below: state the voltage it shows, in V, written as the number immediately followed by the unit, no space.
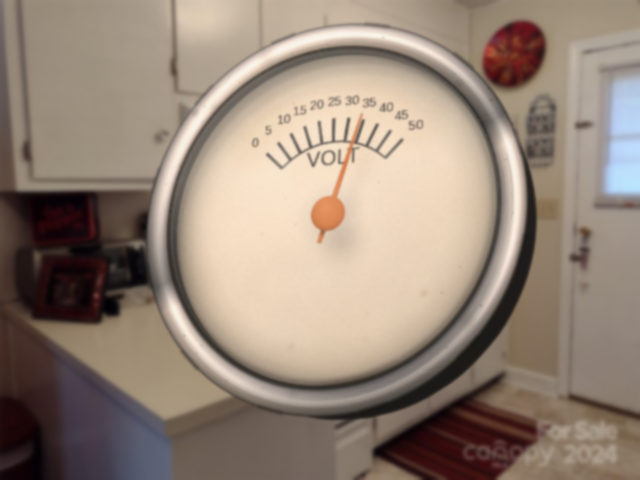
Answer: 35V
